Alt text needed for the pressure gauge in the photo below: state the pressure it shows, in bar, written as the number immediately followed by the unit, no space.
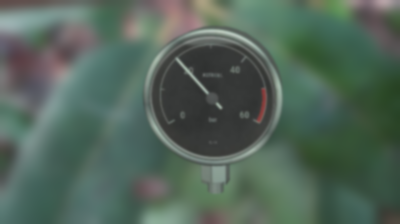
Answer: 20bar
